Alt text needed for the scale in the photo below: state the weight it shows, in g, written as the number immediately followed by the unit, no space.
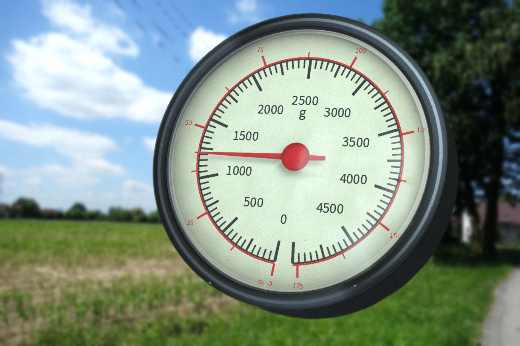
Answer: 1200g
